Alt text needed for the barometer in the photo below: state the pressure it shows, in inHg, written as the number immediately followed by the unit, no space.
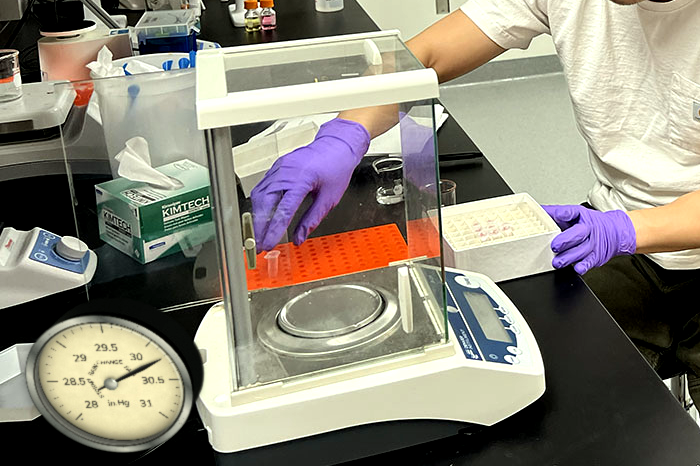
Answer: 30.2inHg
